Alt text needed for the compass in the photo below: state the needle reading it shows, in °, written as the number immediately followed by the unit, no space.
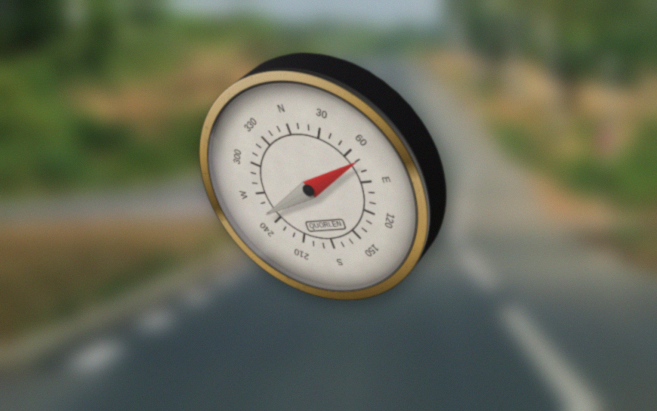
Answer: 70°
